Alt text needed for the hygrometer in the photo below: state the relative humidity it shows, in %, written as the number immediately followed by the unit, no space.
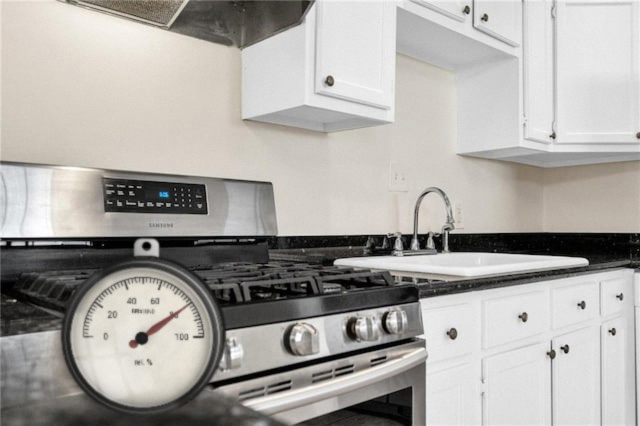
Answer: 80%
